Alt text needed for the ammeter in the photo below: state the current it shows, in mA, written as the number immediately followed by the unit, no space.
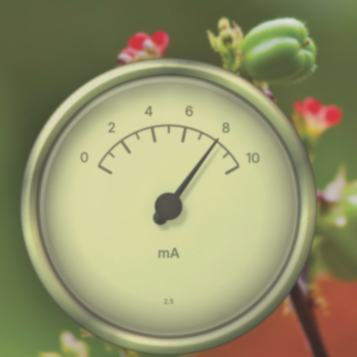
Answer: 8mA
